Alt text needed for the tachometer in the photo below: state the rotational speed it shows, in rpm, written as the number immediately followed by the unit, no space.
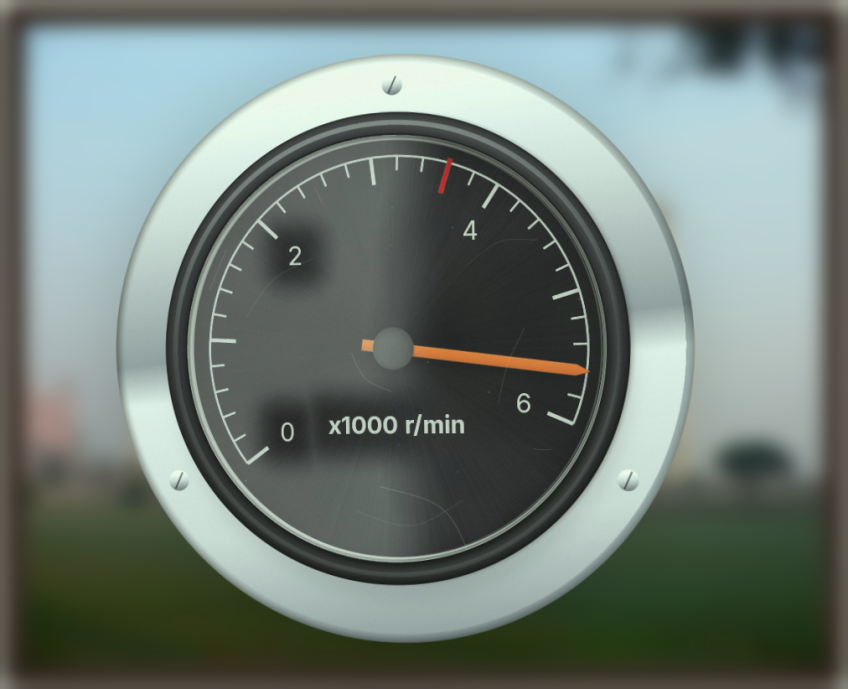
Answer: 5600rpm
